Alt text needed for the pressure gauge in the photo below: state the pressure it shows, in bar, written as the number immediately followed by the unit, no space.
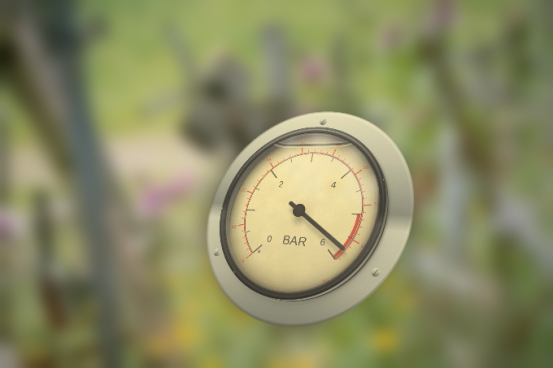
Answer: 5.75bar
